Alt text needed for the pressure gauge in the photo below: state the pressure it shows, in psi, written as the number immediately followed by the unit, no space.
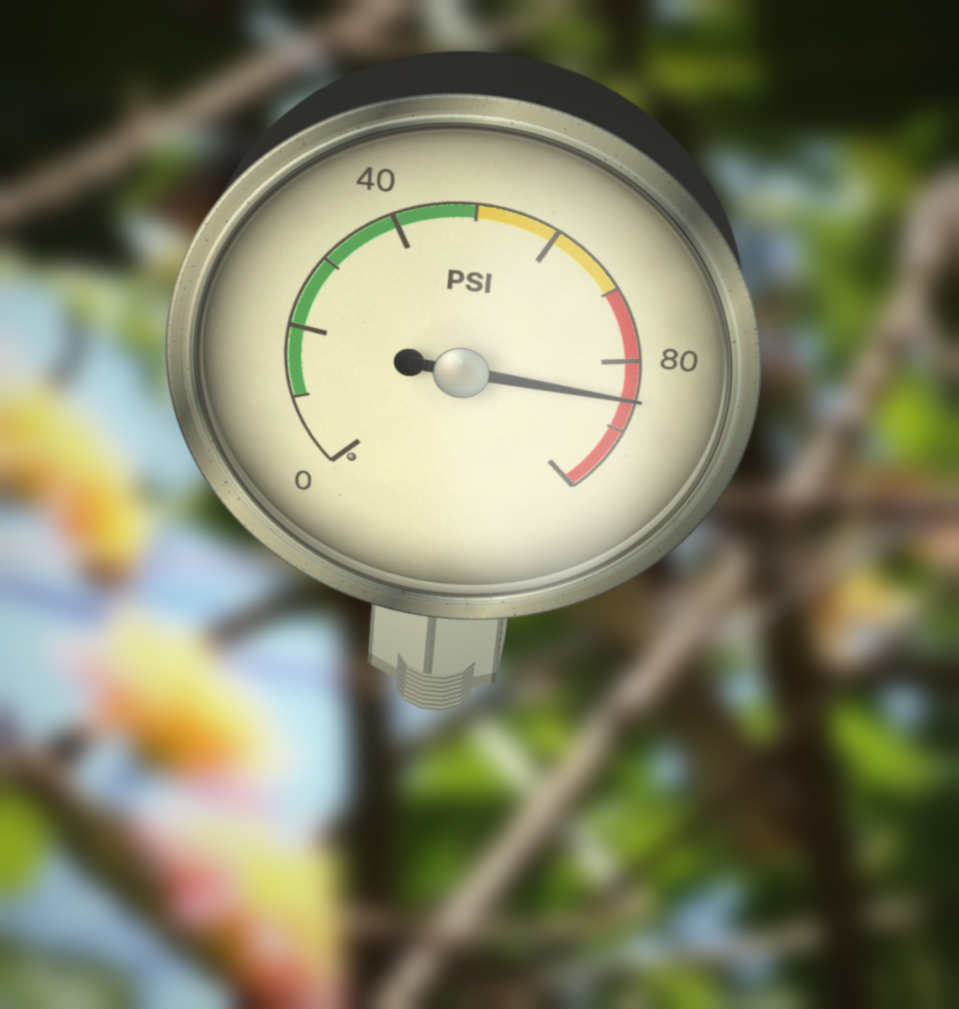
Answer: 85psi
